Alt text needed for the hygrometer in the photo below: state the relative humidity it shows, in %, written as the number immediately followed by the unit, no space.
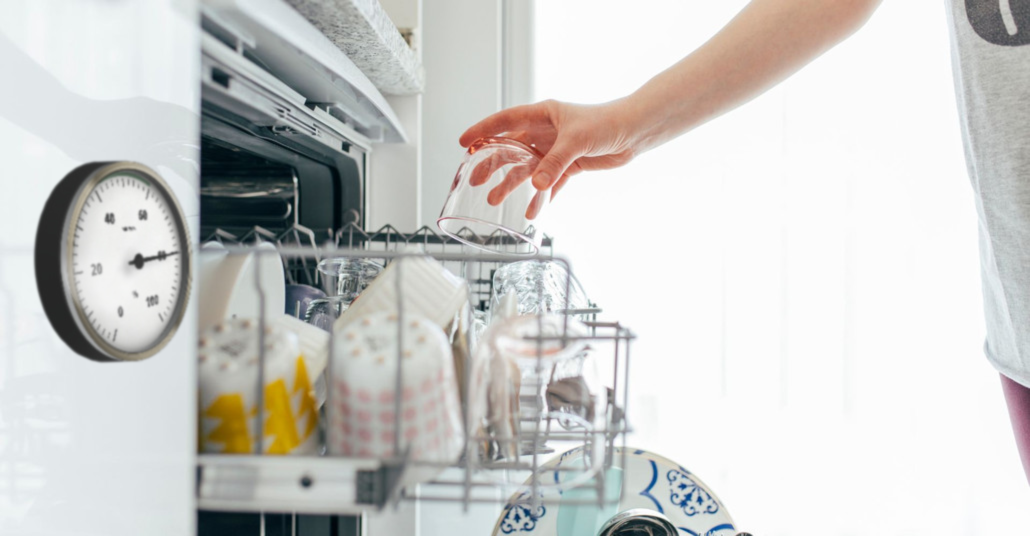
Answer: 80%
